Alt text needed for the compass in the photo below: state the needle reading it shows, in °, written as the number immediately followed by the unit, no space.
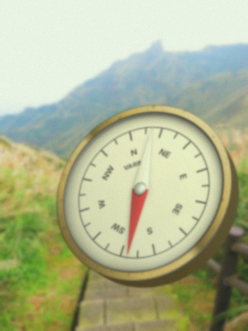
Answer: 202.5°
